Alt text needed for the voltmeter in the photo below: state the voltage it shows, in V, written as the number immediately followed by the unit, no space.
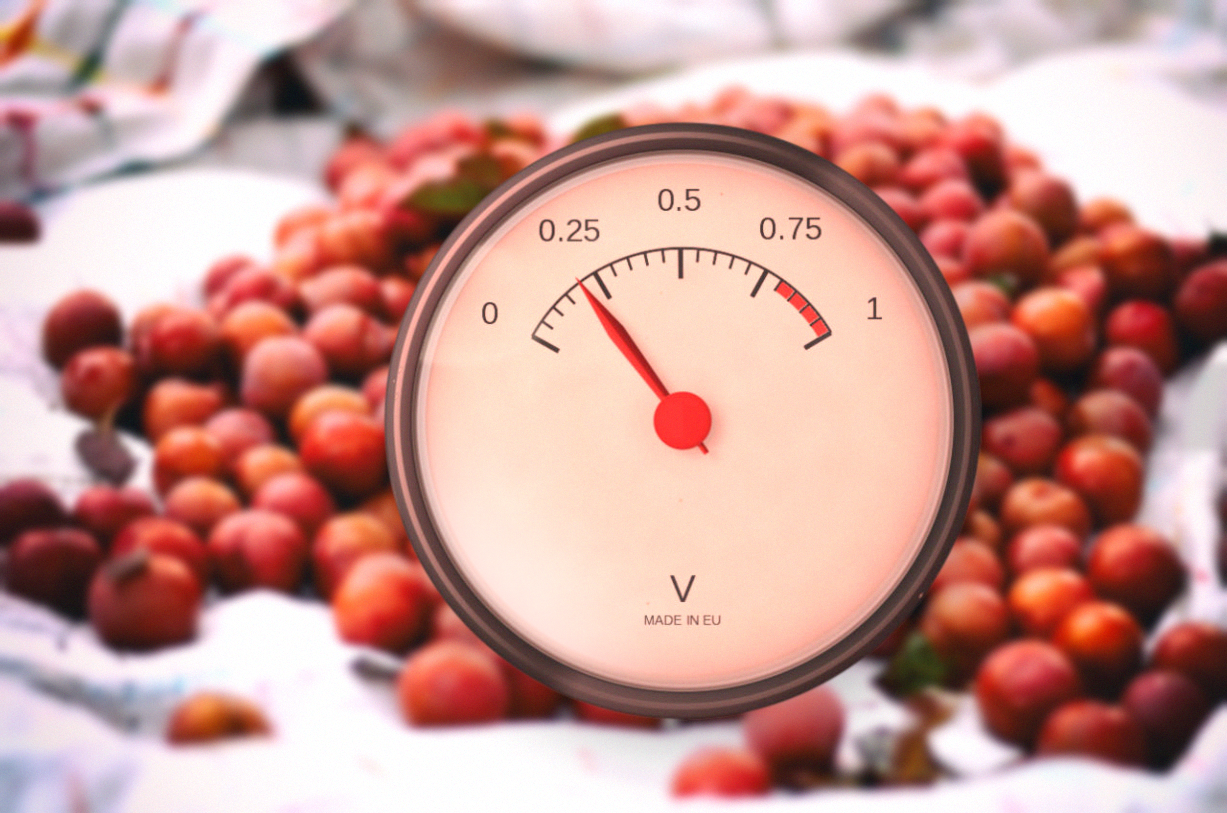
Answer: 0.2V
